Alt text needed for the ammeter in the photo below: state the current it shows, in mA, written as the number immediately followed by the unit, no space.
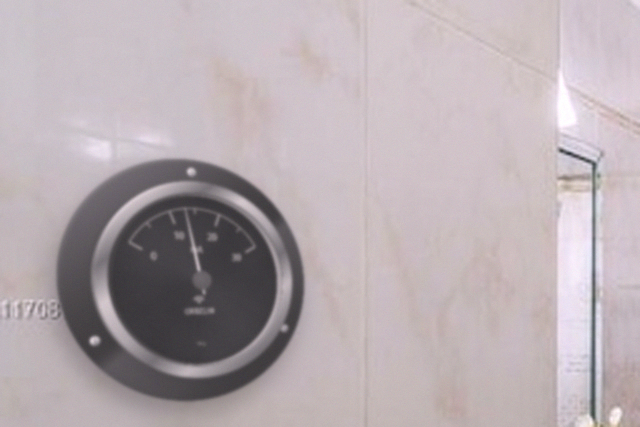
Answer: 12.5mA
